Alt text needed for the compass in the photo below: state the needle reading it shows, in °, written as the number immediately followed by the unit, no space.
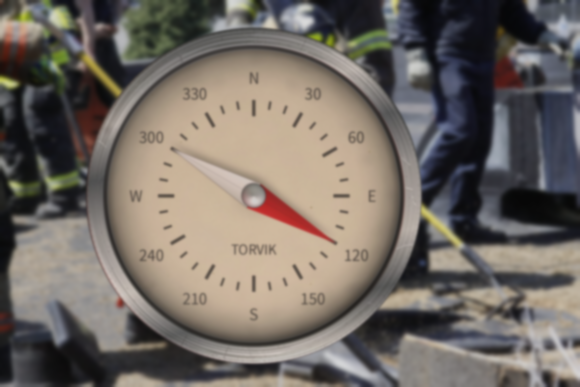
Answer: 120°
